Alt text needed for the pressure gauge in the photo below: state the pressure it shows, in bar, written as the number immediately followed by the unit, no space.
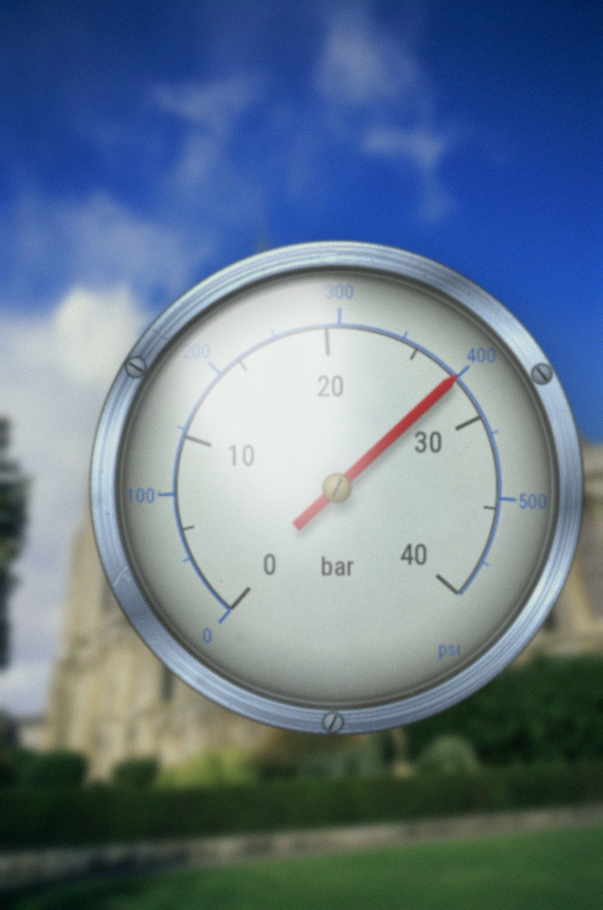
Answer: 27.5bar
